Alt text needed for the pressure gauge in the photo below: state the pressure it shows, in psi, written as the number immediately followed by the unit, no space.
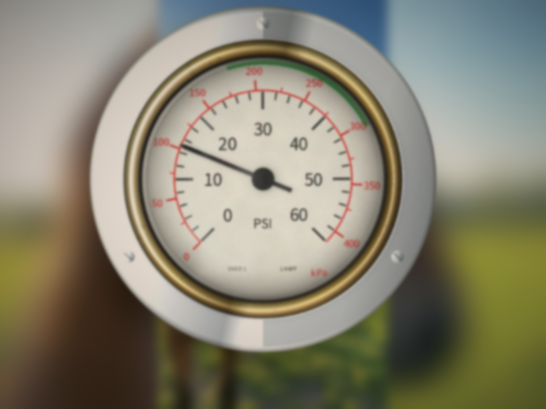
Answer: 15psi
